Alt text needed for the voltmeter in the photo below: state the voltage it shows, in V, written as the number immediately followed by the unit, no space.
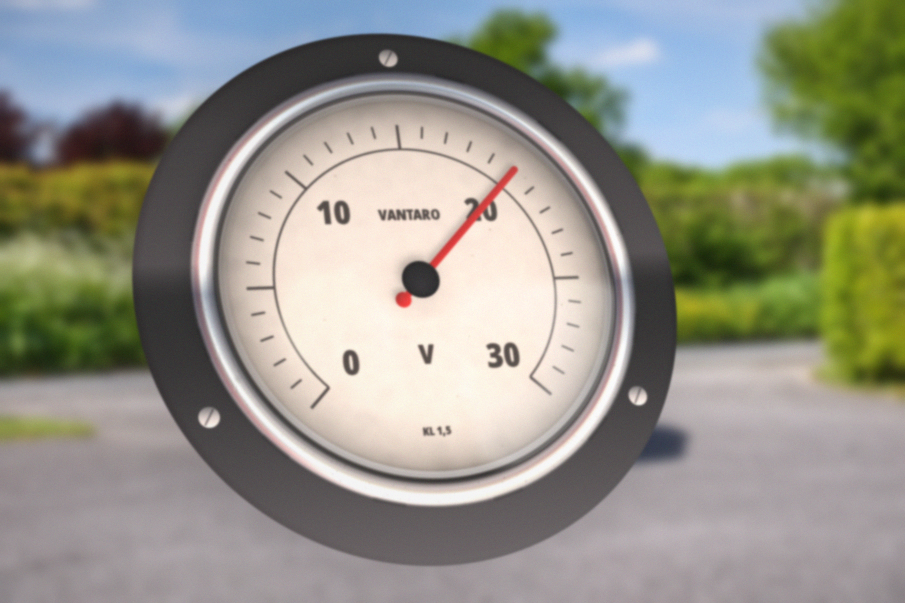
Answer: 20V
